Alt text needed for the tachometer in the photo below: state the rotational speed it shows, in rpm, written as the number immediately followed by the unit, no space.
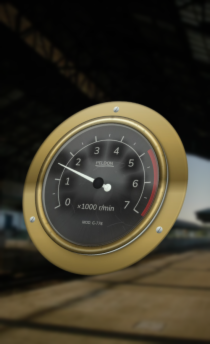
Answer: 1500rpm
